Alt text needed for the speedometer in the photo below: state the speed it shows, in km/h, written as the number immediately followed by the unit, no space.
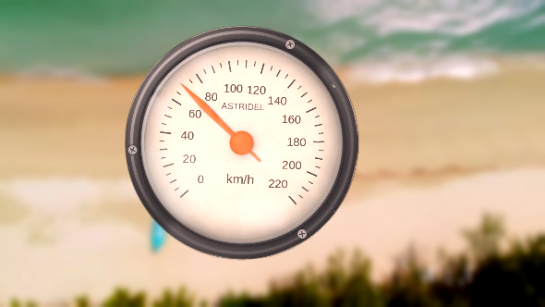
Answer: 70km/h
